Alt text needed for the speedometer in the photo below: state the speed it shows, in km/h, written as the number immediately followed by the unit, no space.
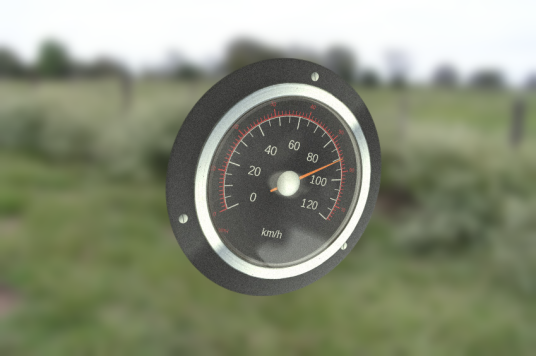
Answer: 90km/h
